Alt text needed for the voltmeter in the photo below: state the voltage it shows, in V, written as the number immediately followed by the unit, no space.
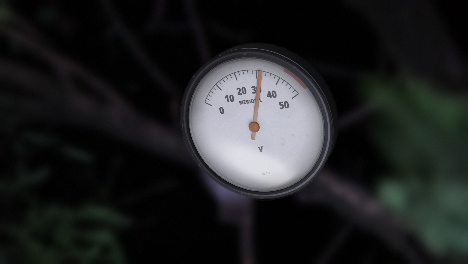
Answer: 32V
